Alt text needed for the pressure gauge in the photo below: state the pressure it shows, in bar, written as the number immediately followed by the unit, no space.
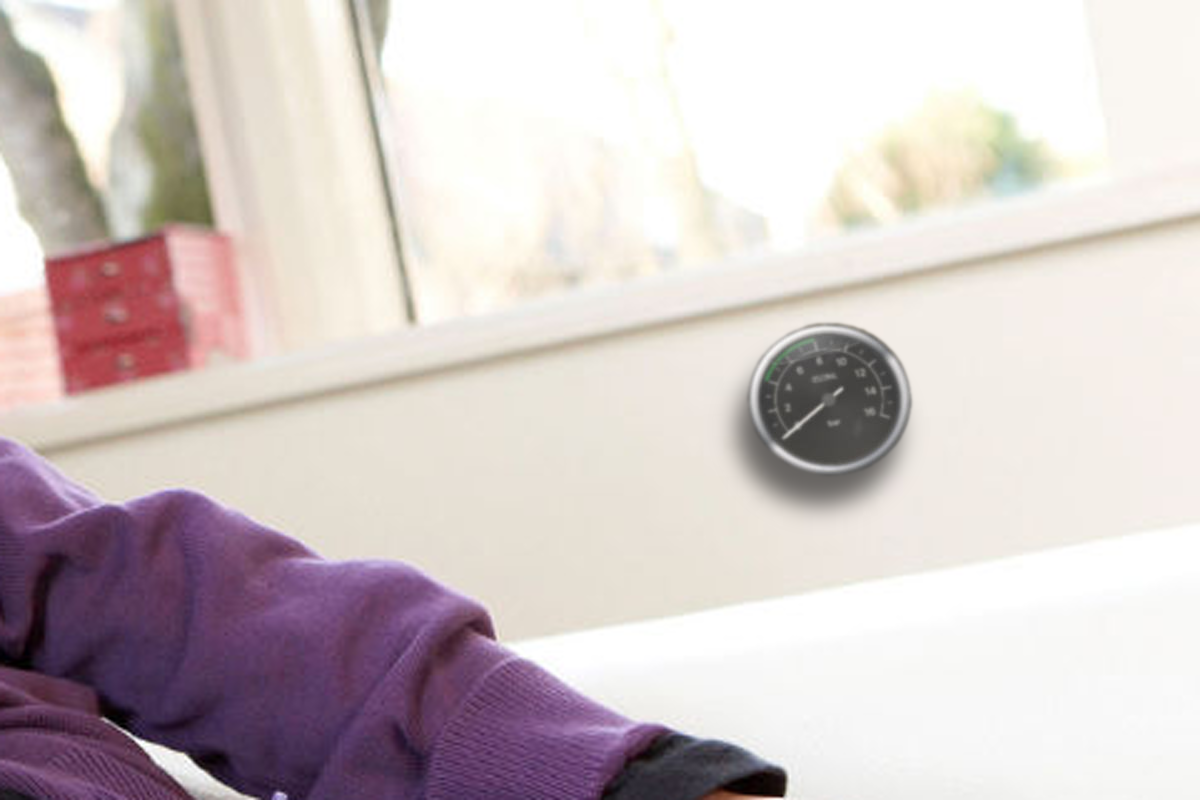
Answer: 0bar
